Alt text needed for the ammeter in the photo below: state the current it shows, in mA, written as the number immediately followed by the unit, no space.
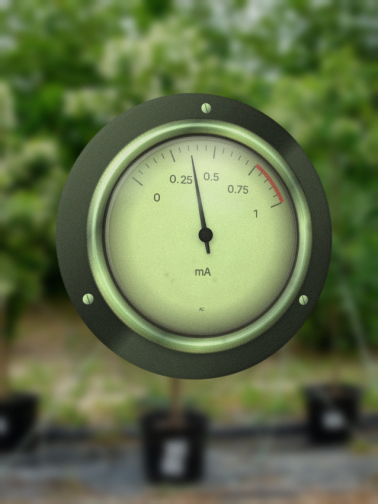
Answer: 0.35mA
